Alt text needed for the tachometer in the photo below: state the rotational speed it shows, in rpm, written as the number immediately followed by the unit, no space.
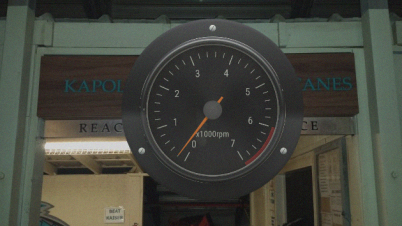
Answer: 200rpm
